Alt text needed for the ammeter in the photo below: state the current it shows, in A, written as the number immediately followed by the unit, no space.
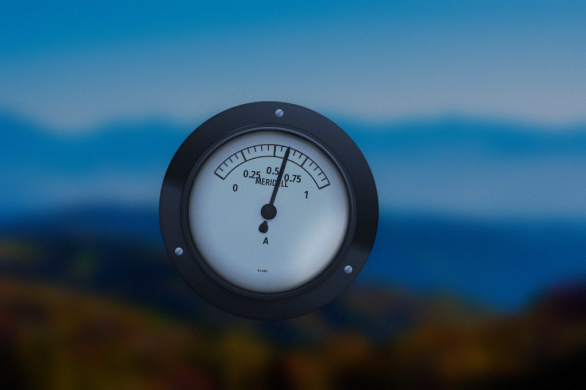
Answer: 0.6A
